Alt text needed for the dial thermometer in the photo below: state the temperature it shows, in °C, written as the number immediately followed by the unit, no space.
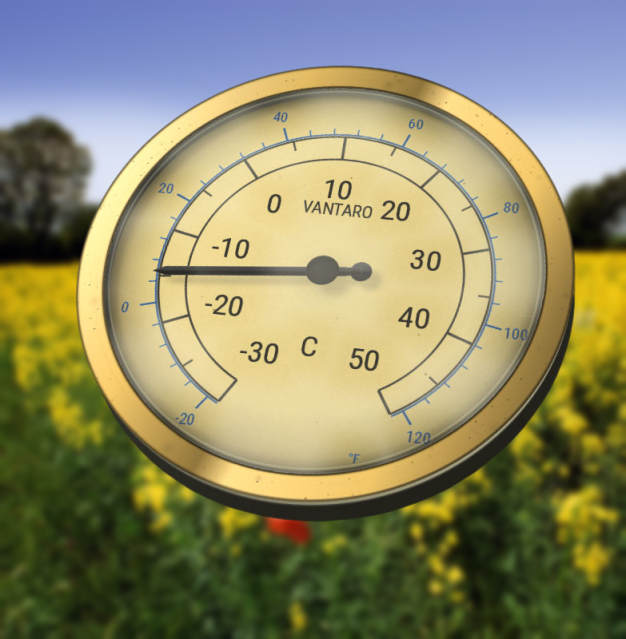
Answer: -15°C
